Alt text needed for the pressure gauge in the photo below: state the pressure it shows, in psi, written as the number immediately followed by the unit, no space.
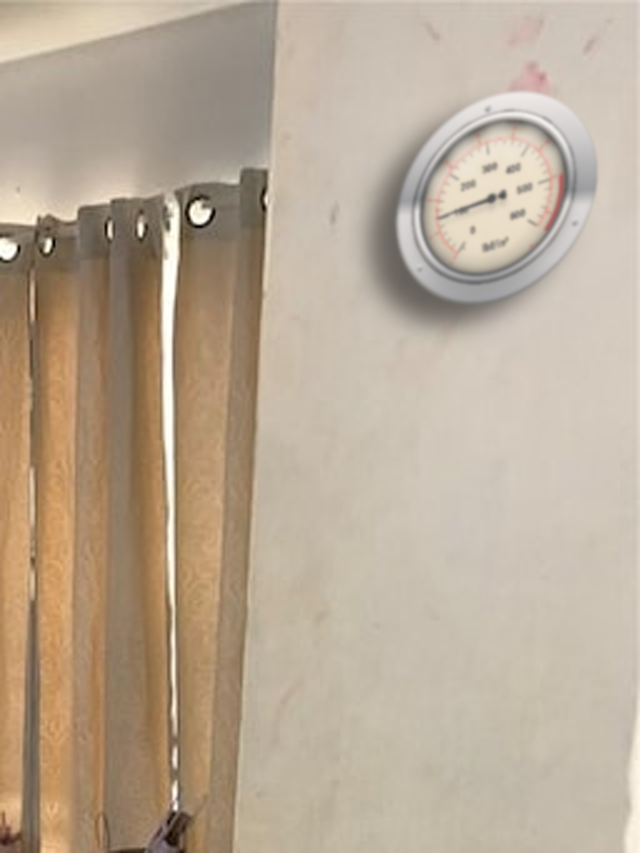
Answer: 100psi
